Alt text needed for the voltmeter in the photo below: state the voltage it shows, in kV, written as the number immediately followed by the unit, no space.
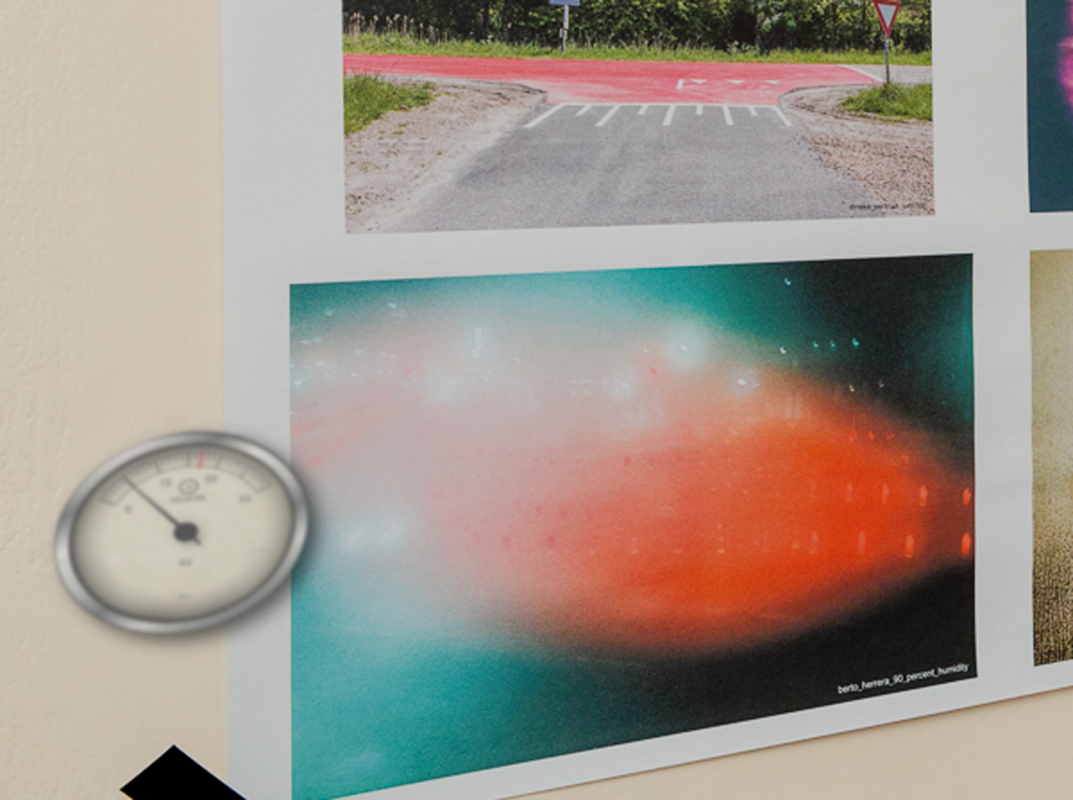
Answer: 5kV
